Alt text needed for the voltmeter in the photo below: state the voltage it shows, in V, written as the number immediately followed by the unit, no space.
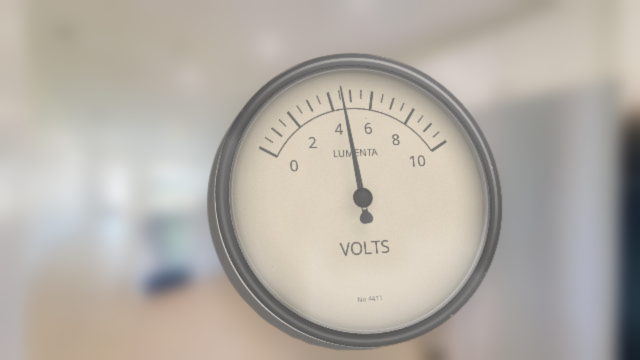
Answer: 4.5V
